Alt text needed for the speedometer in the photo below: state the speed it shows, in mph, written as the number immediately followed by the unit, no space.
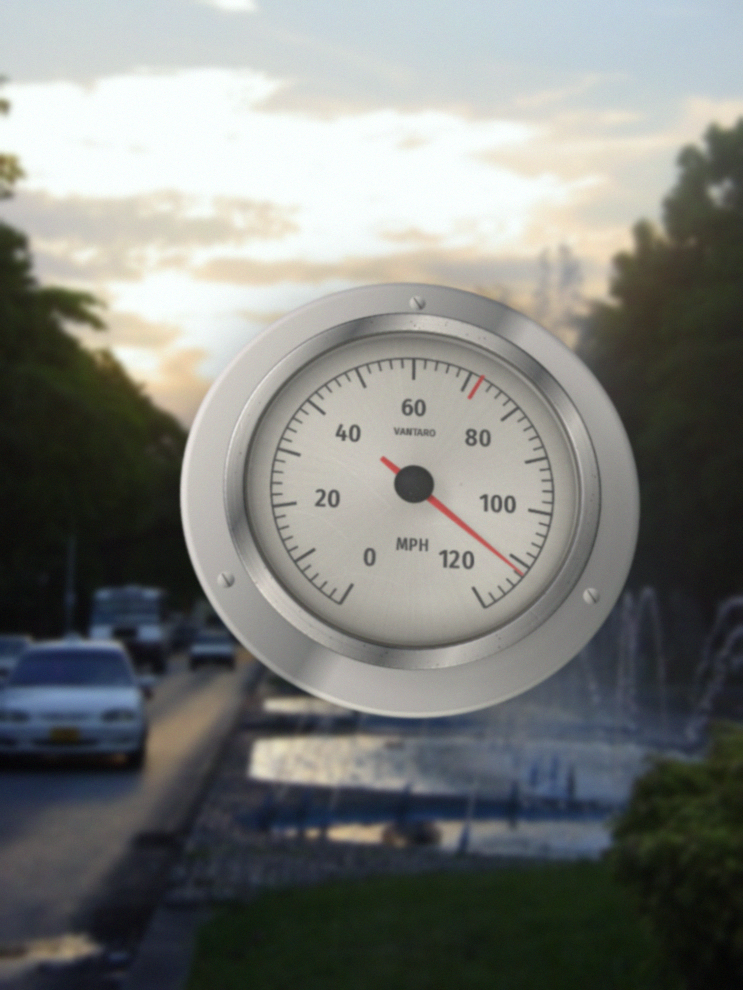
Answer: 112mph
